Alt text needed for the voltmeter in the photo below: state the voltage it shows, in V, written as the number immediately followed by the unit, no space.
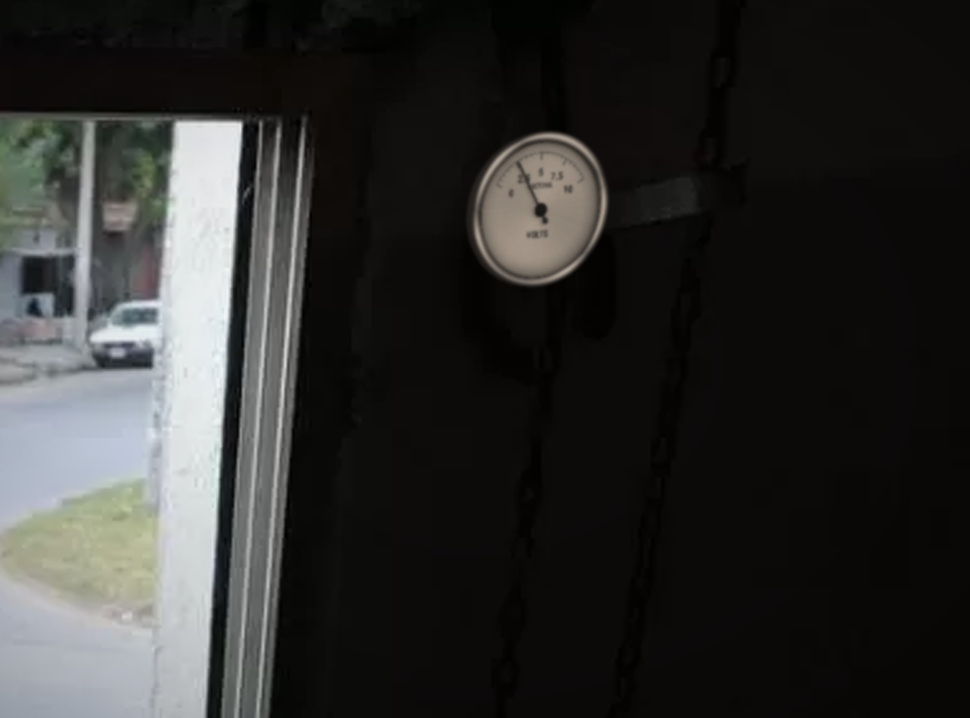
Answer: 2.5V
